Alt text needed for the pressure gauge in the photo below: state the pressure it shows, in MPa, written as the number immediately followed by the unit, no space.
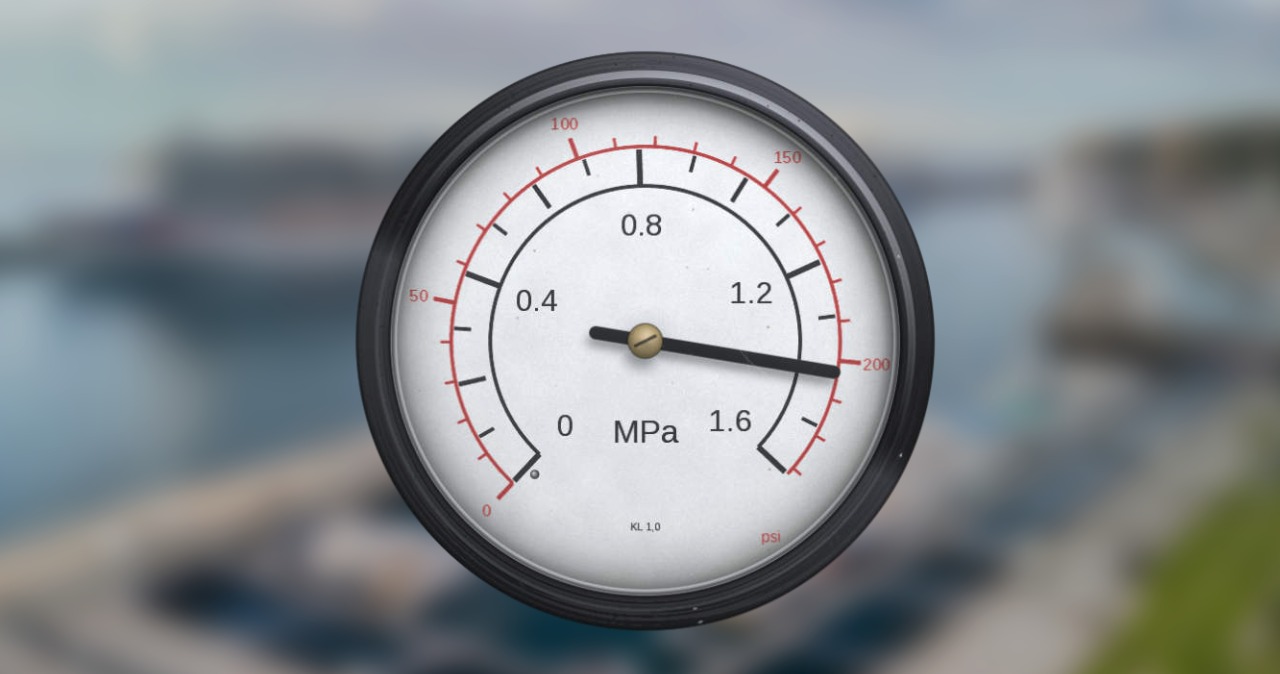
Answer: 1.4MPa
